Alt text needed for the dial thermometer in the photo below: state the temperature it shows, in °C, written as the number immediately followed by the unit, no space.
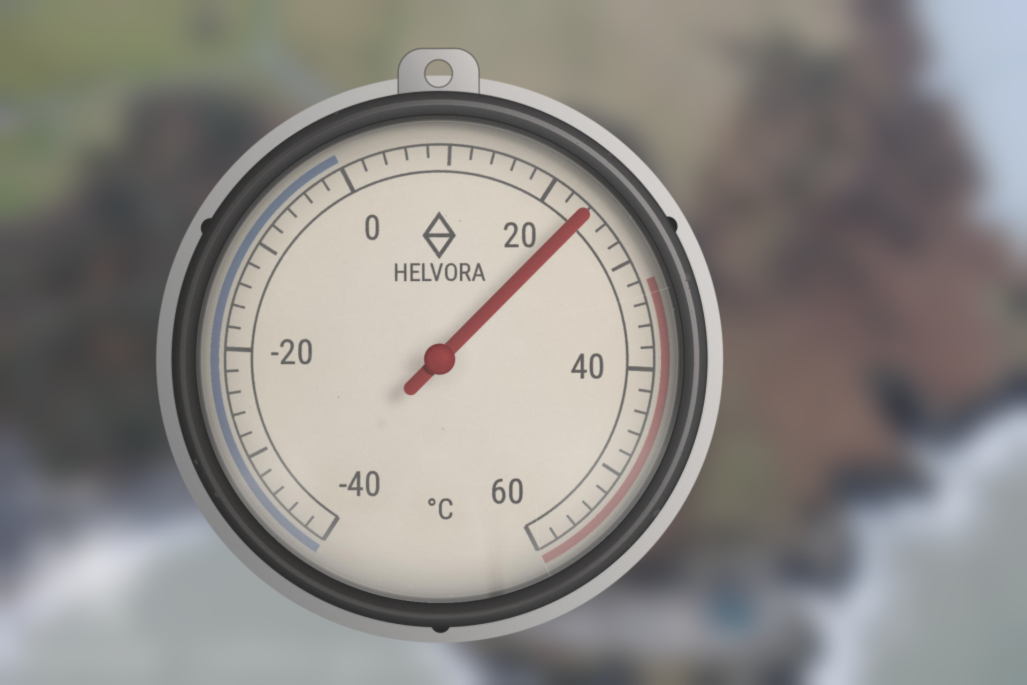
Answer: 24°C
